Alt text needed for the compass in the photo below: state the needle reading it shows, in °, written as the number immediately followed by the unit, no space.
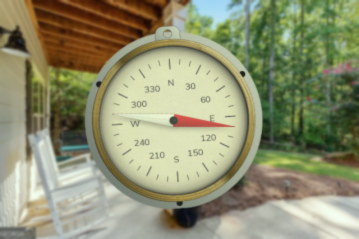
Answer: 100°
